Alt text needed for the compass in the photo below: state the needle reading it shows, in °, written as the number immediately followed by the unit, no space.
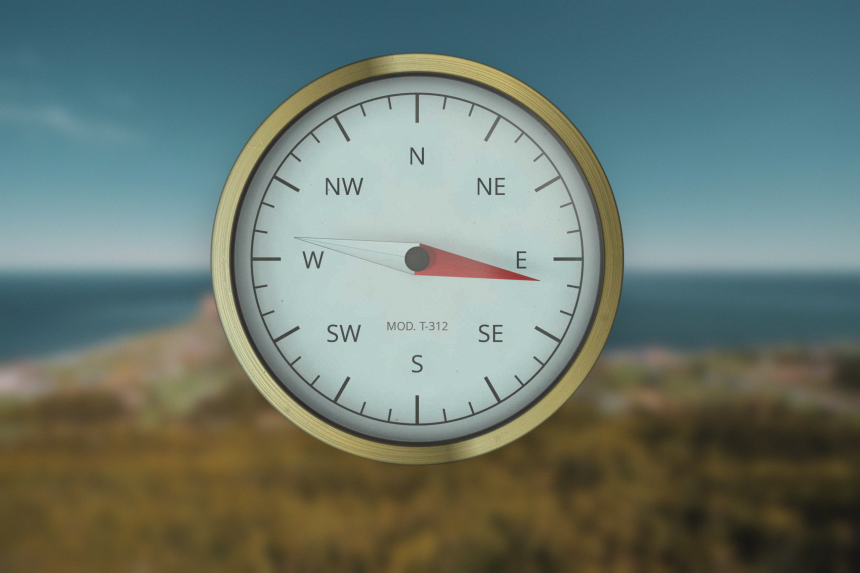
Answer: 100°
